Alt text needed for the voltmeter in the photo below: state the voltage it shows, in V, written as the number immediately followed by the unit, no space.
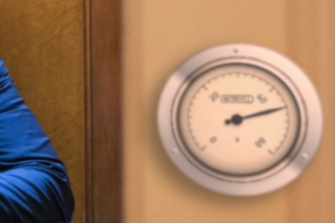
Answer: 46V
